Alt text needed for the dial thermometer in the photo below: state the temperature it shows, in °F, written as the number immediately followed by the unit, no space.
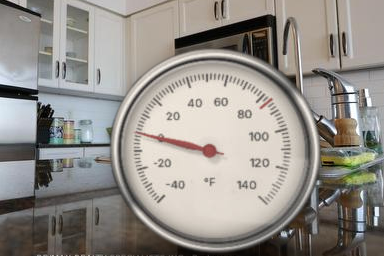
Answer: 0°F
